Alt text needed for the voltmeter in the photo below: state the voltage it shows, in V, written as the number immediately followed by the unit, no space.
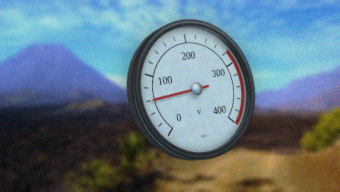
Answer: 60V
